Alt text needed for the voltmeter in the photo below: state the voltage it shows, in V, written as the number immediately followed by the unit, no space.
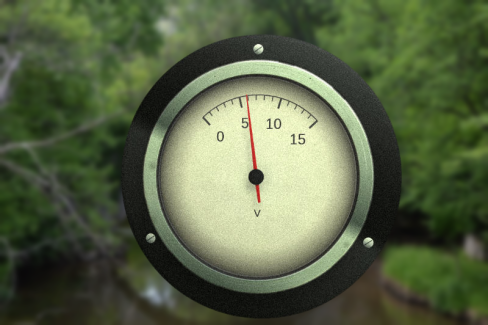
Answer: 6V
